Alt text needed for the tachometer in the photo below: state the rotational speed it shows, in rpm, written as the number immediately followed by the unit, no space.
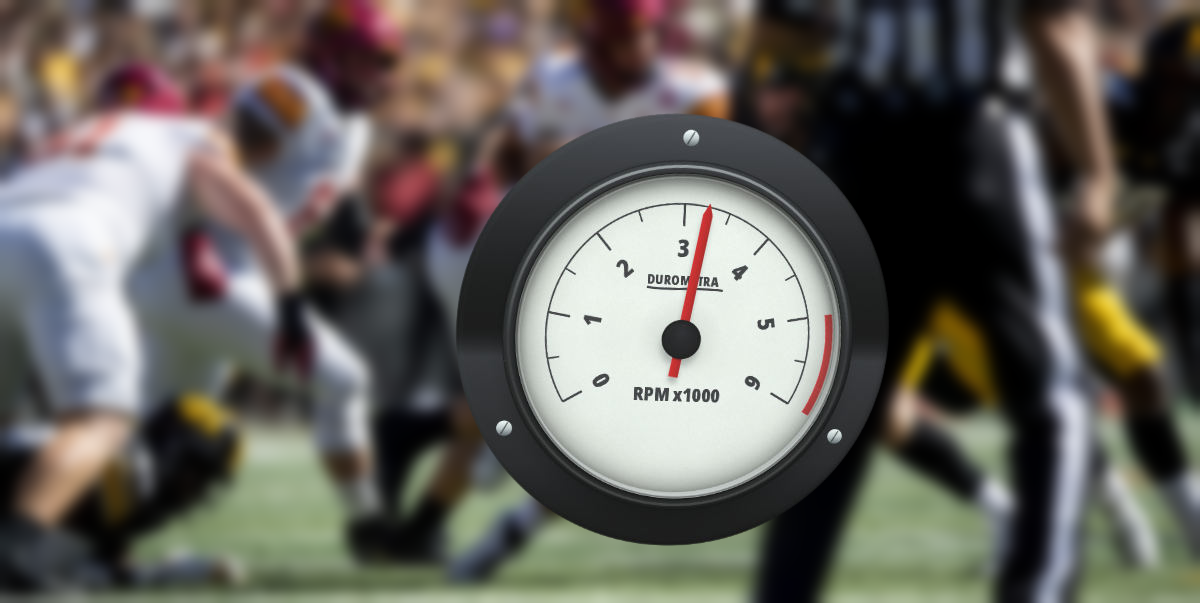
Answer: 3250rpm
